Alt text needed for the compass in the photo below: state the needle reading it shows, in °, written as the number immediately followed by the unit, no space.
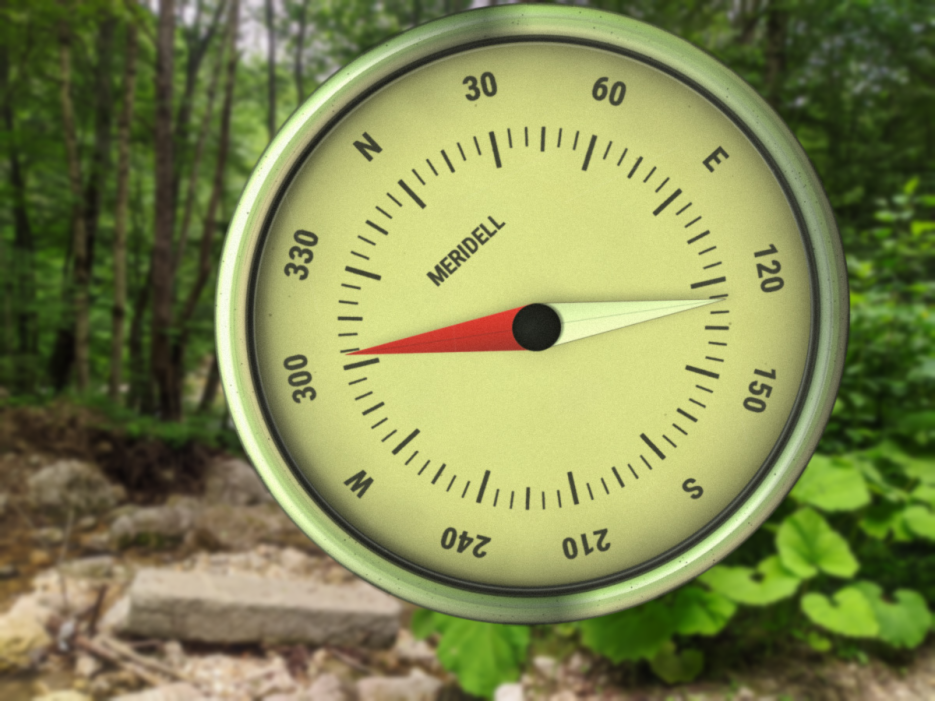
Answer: 305°
